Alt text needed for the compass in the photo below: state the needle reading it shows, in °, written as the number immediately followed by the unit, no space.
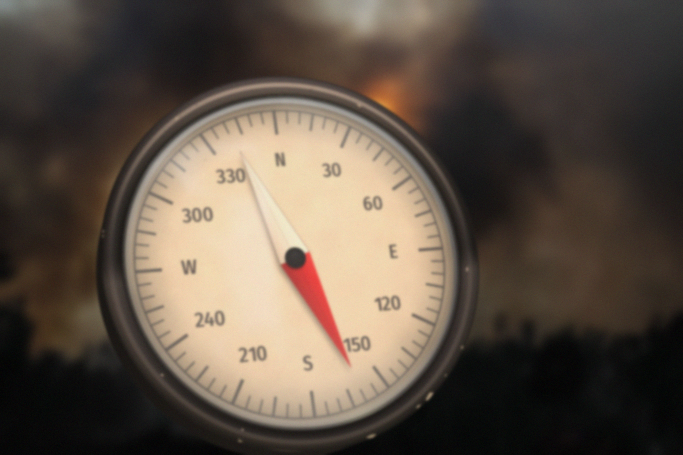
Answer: 160°
